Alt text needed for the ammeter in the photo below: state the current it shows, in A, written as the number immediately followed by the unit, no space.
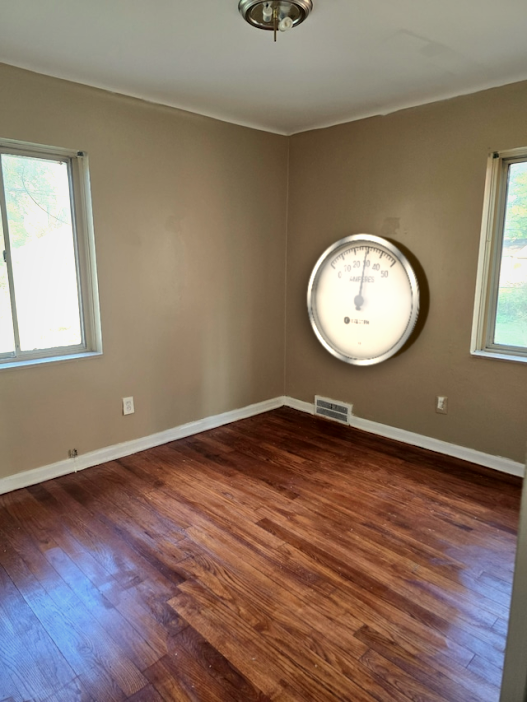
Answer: 30A
